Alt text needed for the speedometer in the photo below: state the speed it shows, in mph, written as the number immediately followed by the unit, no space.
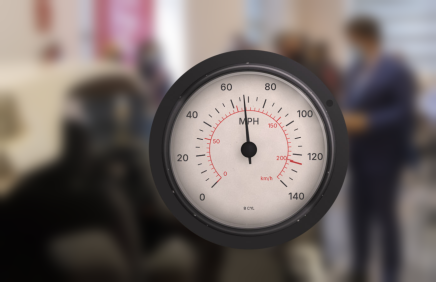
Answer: 67.5mph
